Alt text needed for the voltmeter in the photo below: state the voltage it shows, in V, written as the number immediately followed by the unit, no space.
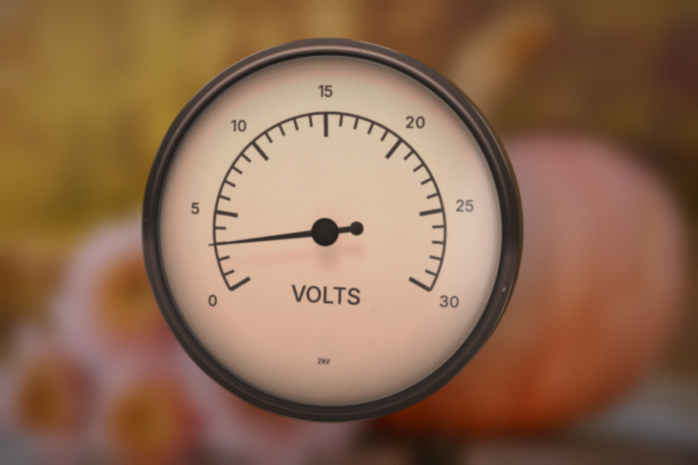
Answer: 3V
